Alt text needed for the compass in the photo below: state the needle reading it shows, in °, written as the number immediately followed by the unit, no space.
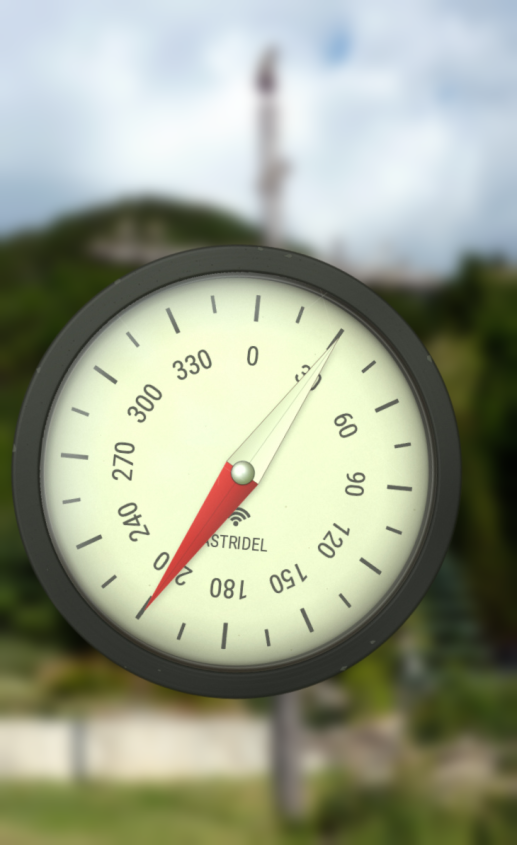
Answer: 210°
